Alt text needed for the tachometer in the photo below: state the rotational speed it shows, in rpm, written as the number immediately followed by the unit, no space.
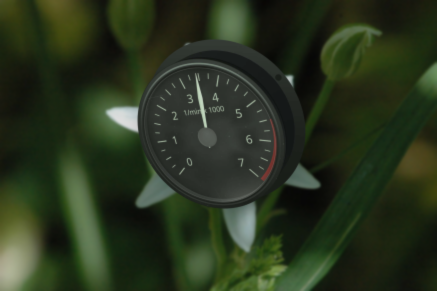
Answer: 3500rpm
